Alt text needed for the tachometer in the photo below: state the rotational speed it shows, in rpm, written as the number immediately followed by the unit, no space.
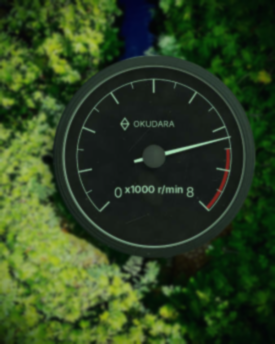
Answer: 6250rpm
